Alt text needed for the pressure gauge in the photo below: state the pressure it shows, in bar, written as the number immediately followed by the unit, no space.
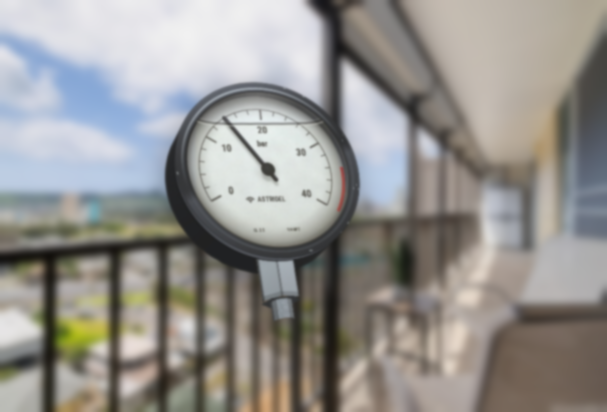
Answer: 14bar
